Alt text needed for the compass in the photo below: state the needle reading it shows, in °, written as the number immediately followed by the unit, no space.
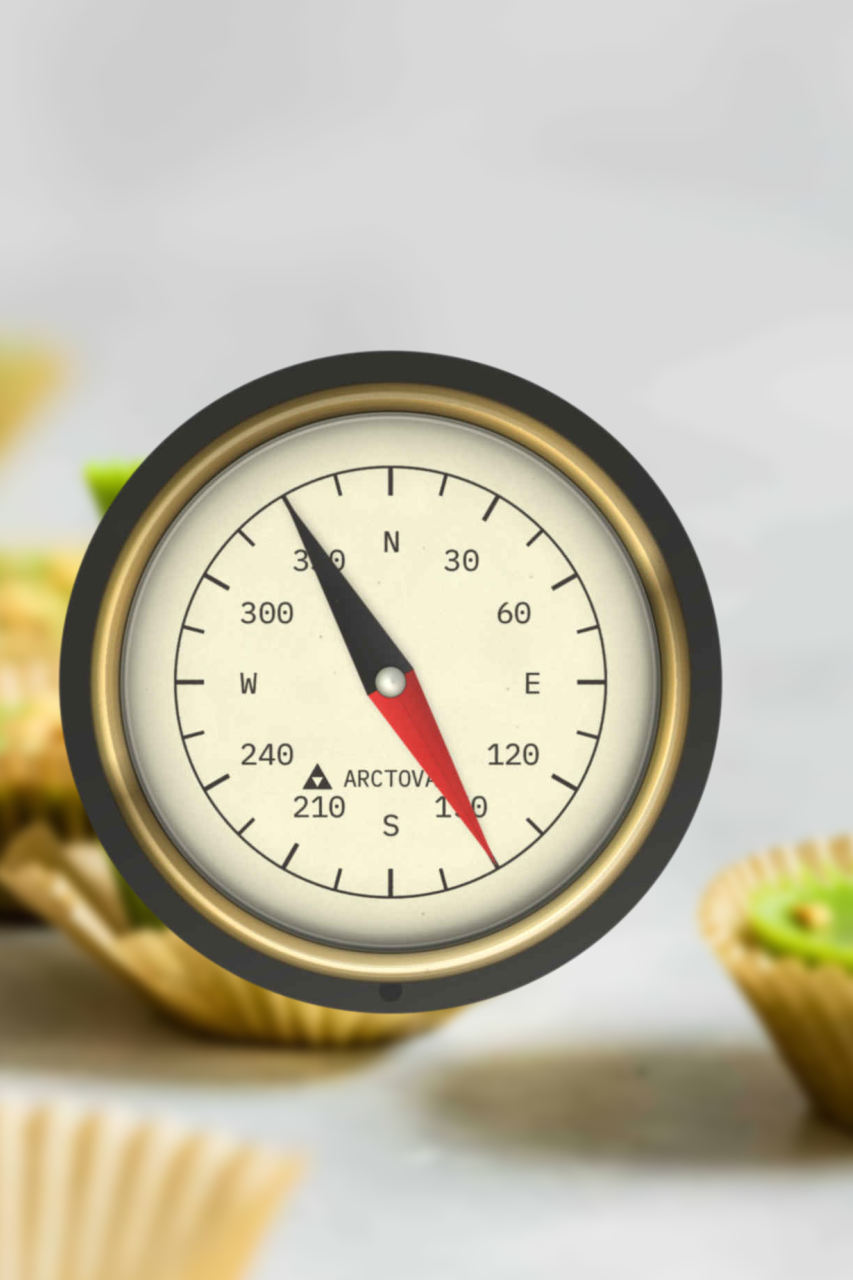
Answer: 150°
